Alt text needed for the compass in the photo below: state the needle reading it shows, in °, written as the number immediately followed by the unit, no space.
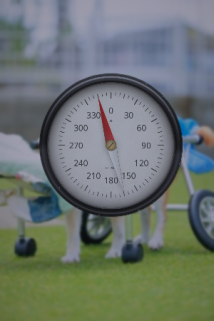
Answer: 345°
